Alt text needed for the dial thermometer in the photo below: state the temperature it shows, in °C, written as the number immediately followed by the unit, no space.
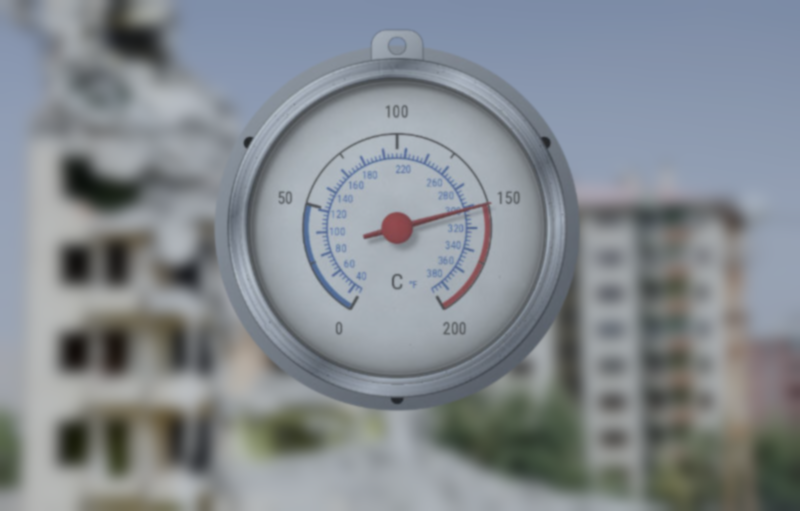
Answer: 150°C
